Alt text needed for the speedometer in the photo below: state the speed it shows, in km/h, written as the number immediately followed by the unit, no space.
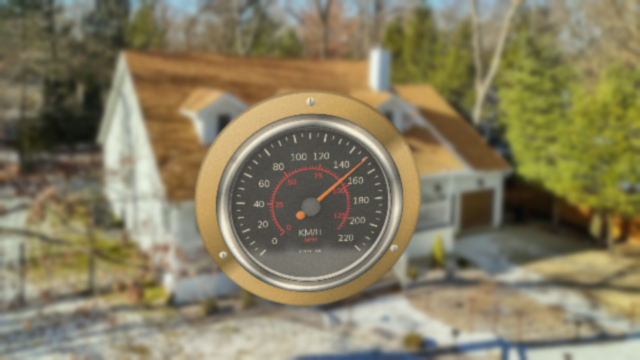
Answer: 150km/h
